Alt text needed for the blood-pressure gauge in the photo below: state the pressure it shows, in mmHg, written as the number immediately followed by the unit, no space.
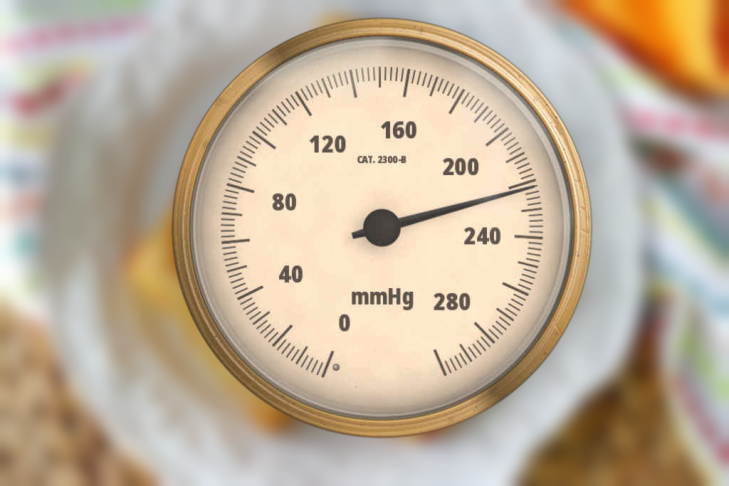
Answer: 222mmHg
